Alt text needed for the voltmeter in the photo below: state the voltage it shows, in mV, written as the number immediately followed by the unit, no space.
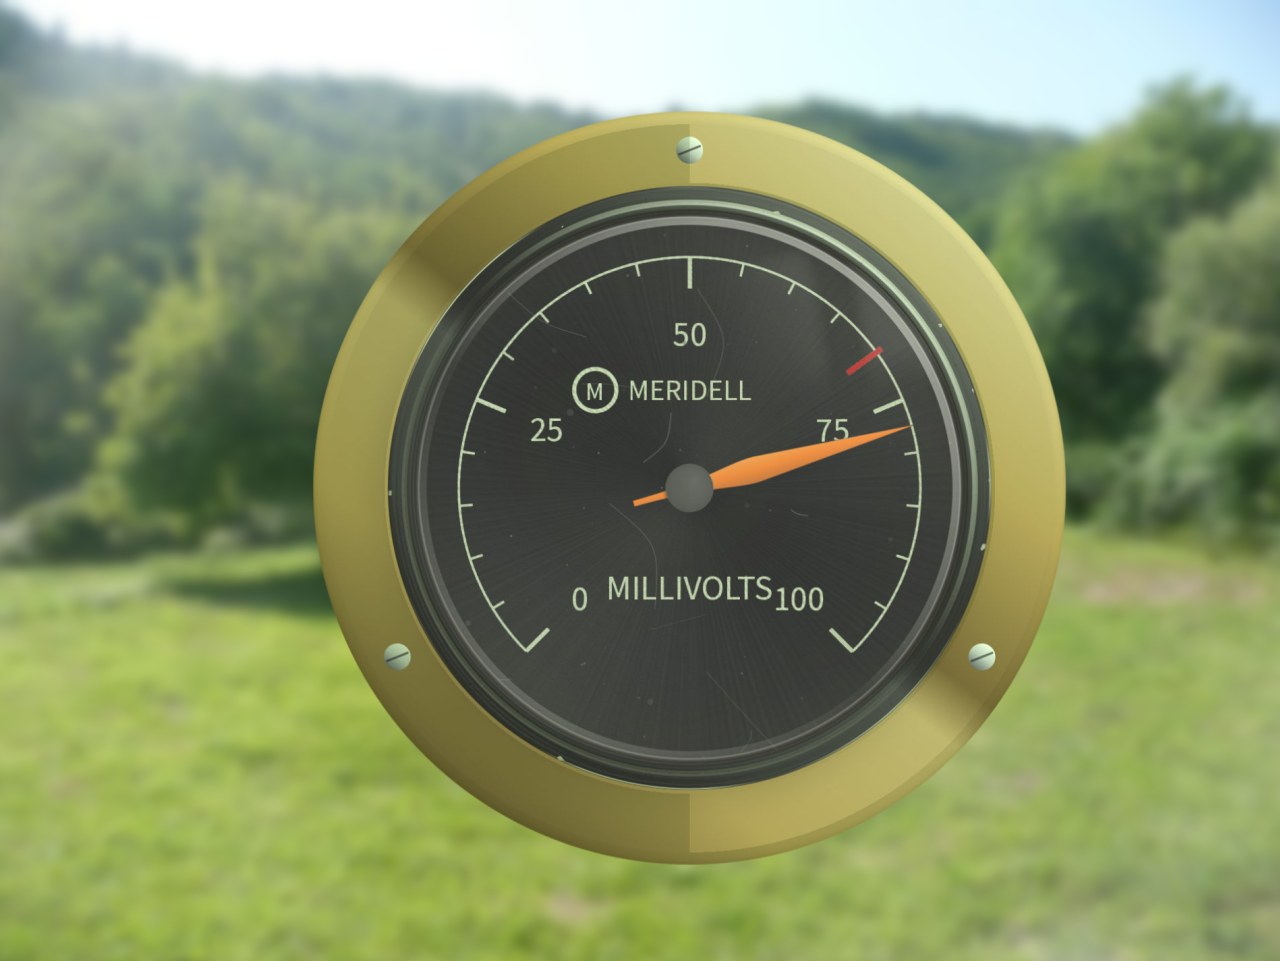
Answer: 77.5mV
